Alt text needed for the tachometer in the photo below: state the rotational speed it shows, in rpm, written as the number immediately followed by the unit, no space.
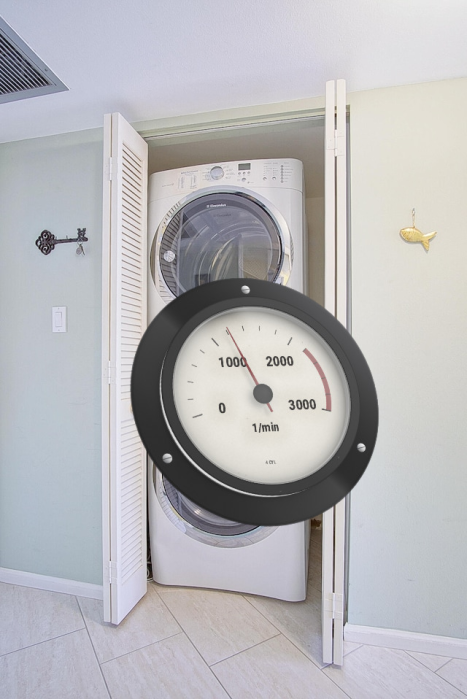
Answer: 1200rpm
